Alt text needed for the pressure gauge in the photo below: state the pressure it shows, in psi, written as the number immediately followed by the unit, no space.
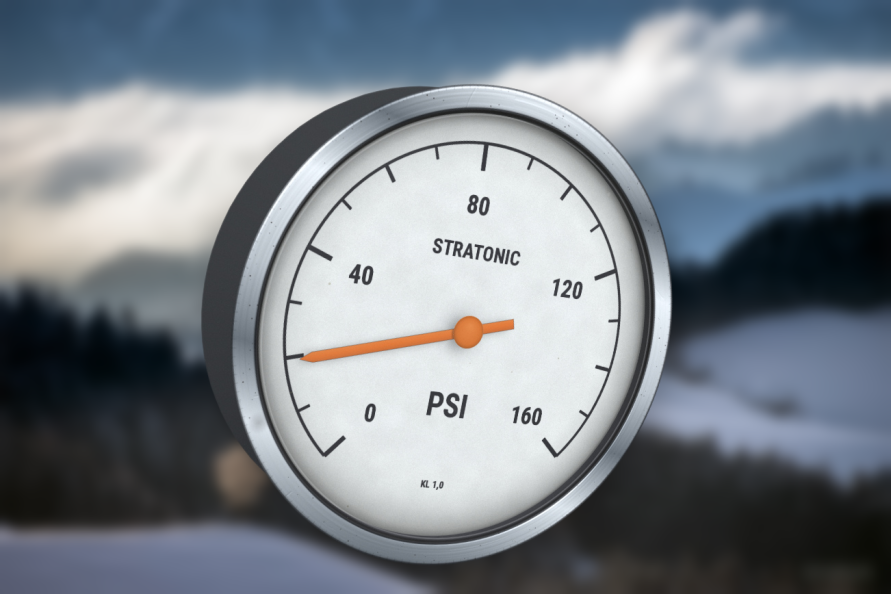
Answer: 20psi
